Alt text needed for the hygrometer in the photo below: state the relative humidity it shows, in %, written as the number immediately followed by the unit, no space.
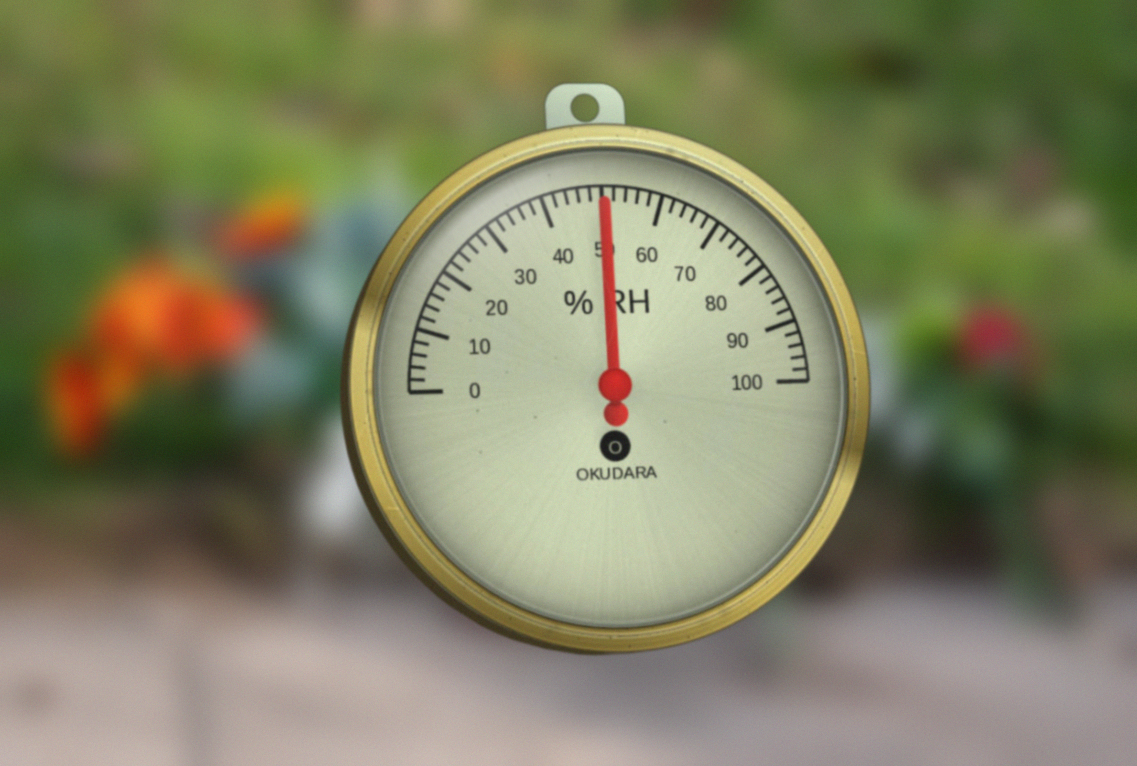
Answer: 50%
